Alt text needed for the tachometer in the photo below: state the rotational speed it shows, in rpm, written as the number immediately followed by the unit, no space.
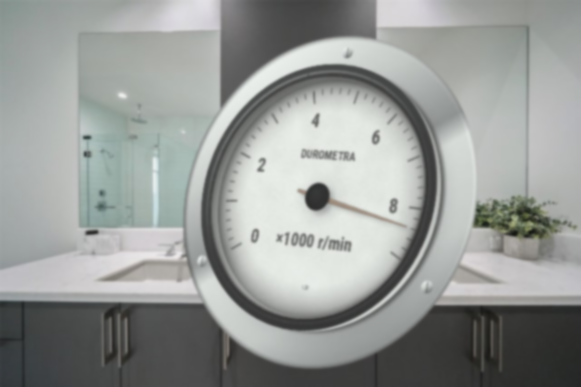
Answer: 8400rpm
